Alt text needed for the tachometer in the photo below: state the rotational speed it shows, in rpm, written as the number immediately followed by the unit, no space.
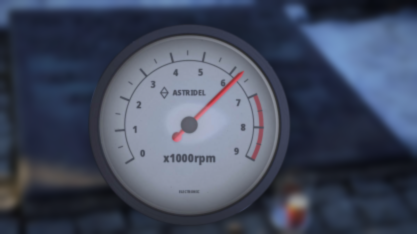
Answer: 6250rpm
